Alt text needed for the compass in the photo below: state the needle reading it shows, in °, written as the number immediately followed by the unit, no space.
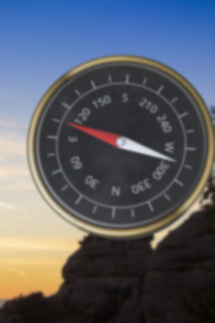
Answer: 105°
